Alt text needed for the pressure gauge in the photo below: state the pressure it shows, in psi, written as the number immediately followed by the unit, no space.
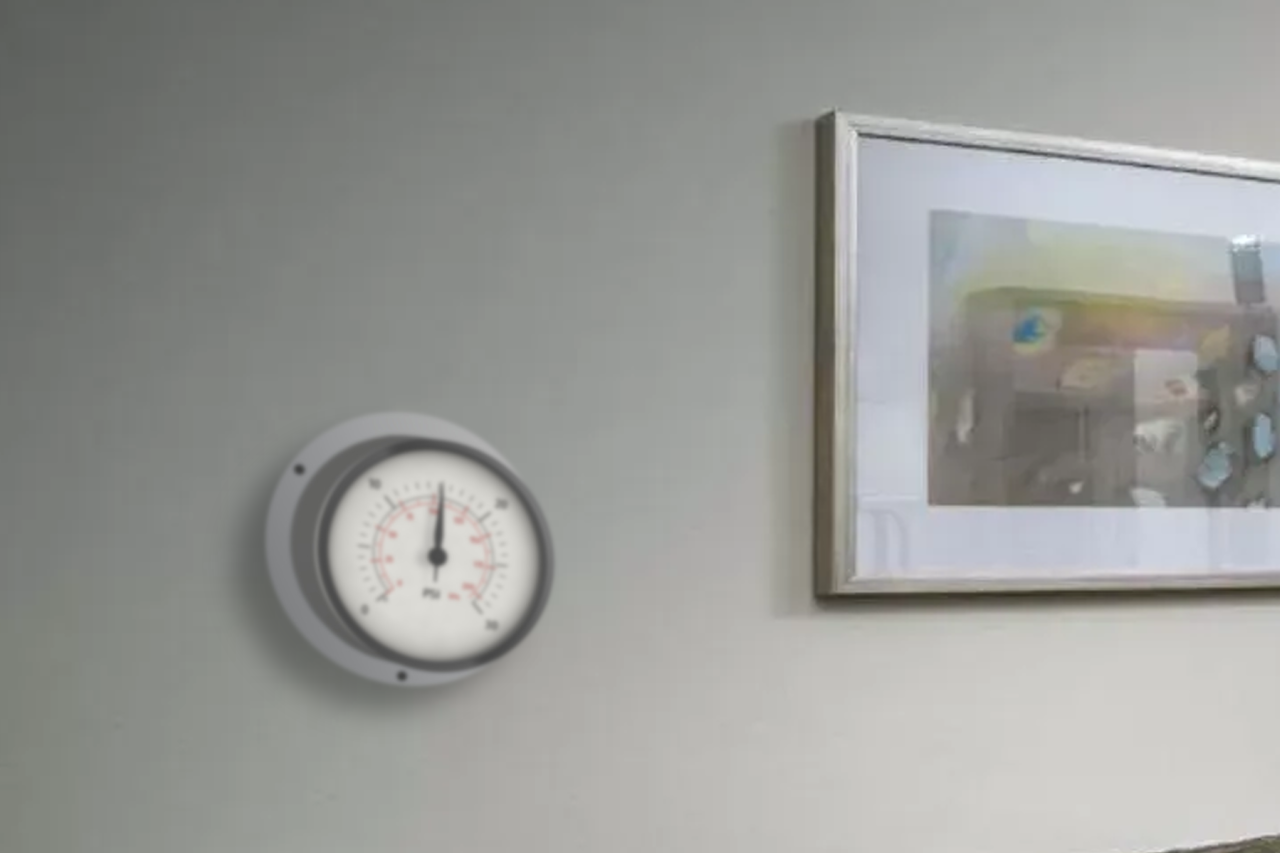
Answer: 15psi
